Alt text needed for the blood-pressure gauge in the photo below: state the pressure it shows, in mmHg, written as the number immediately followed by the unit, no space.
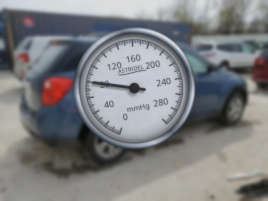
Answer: 80mmHg
